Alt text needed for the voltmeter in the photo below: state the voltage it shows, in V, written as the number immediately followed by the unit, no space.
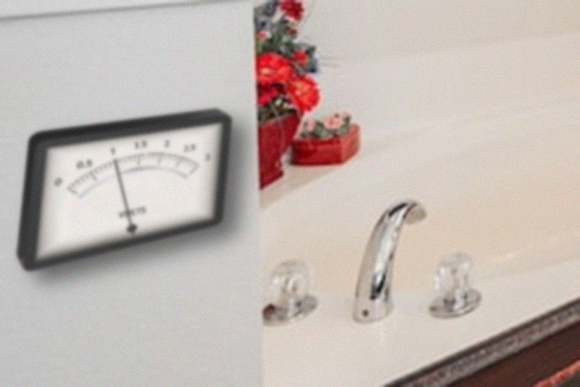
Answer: 1V
